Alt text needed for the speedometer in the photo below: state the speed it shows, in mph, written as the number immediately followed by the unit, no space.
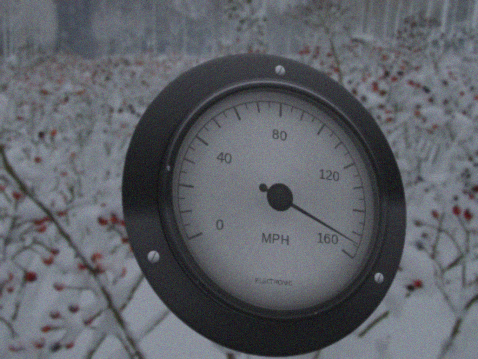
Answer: 155mph
